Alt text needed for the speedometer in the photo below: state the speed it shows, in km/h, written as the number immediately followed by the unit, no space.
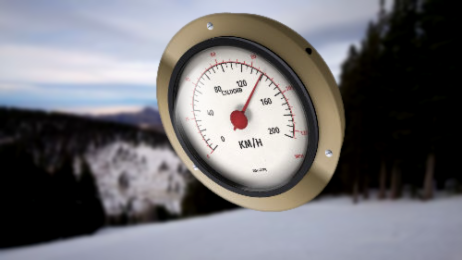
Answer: 140km/h
